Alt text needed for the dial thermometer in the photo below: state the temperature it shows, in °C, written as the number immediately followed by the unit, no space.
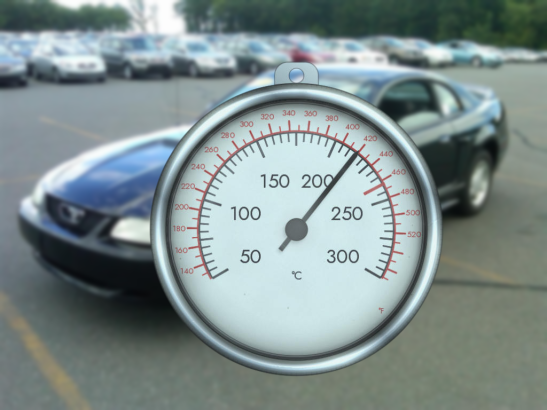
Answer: 215°C
